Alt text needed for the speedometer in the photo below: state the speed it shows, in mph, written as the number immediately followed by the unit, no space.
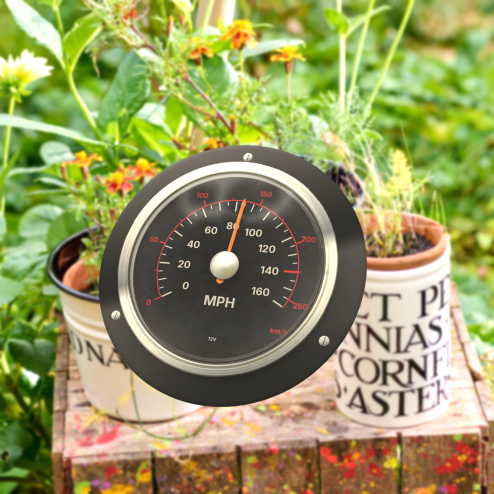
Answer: 85mph
